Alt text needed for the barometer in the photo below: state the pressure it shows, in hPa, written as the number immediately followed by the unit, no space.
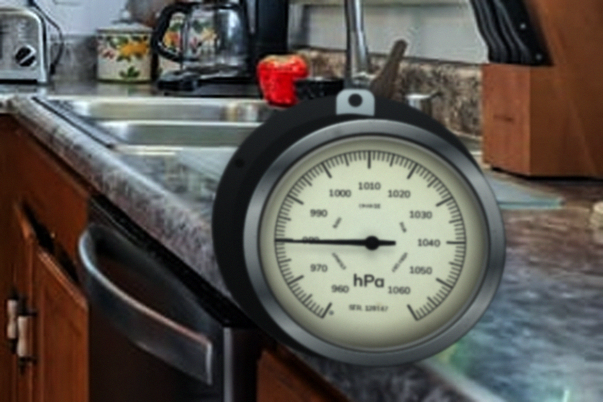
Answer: 980hPa
